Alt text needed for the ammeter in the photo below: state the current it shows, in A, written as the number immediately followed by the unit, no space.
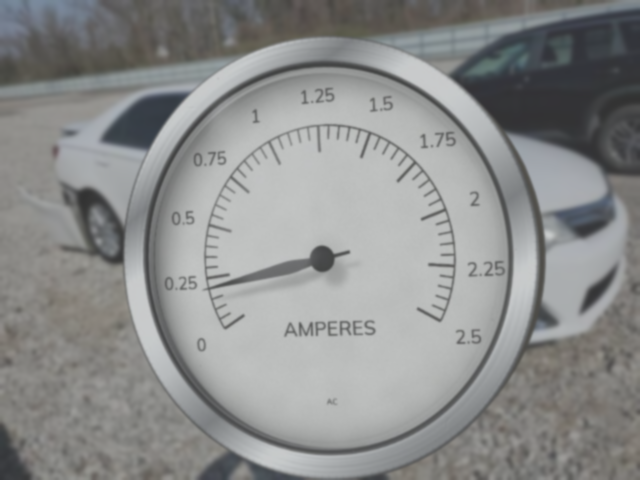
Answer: 0.2A
